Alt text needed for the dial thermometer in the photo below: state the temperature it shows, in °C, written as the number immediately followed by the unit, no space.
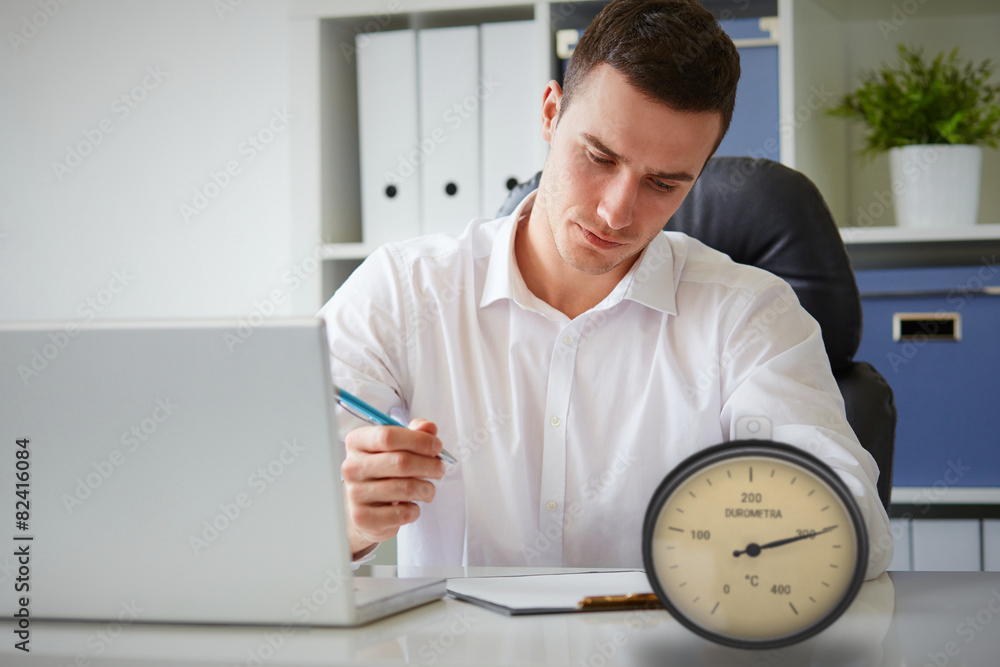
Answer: 300°C
